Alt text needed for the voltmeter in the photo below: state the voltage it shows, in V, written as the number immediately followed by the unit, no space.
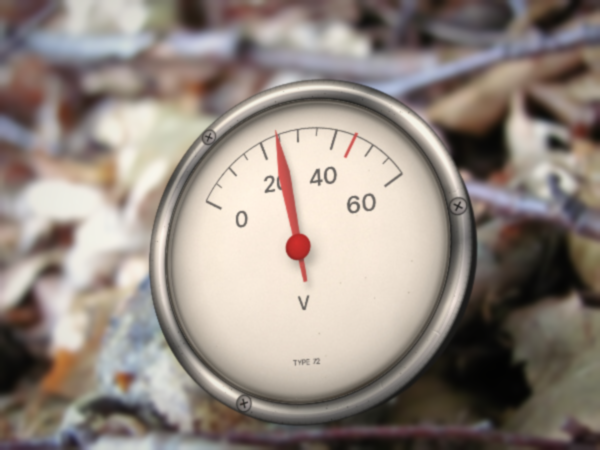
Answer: 25V
